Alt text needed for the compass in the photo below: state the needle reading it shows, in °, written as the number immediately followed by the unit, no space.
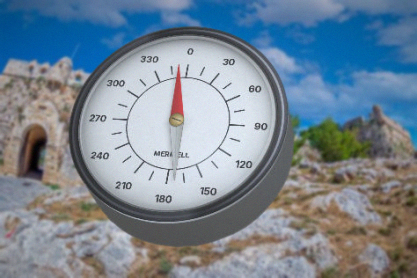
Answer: 352.5°
